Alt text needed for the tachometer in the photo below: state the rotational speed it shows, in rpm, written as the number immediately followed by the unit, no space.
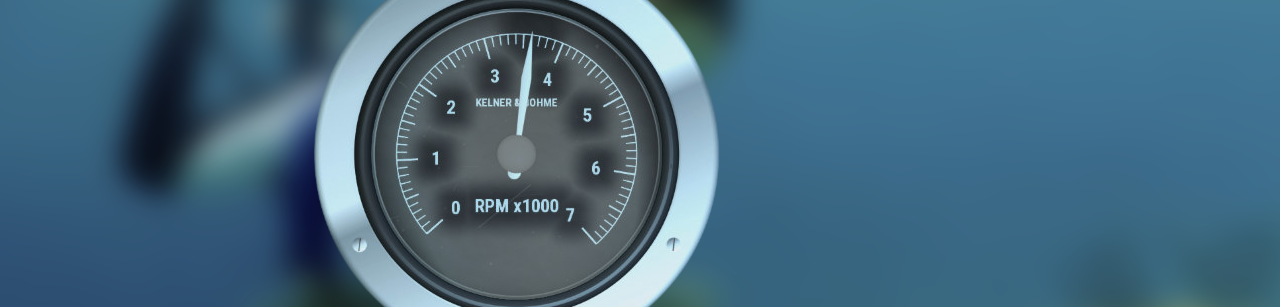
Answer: 3600rpm
